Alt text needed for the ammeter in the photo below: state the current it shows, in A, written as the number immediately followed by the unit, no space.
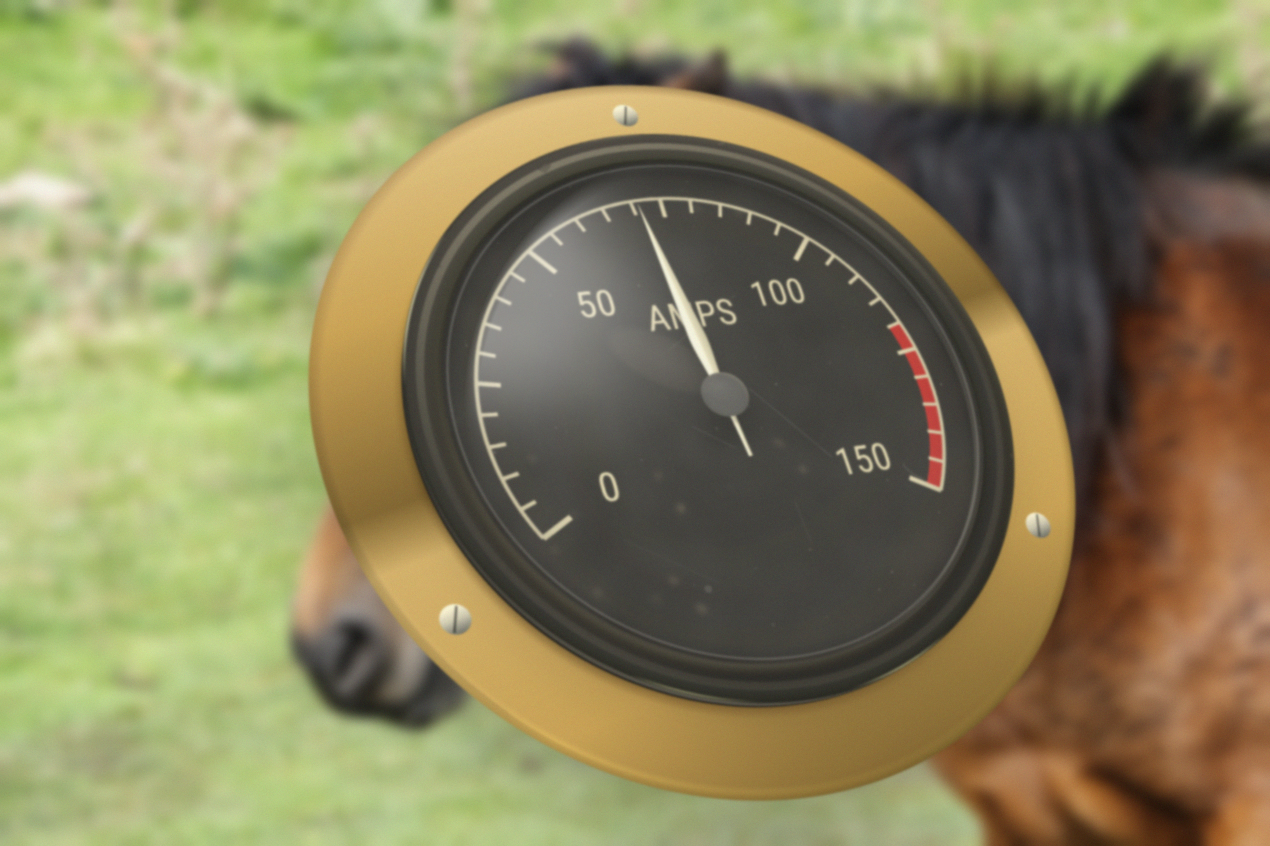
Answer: 70A
